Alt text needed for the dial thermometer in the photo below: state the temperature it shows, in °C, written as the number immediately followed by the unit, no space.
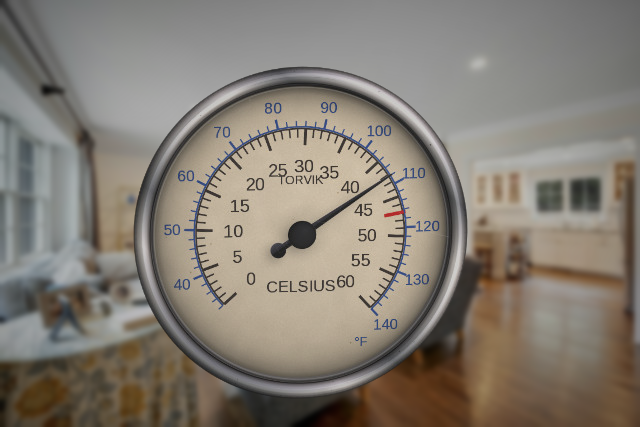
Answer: 42°C
